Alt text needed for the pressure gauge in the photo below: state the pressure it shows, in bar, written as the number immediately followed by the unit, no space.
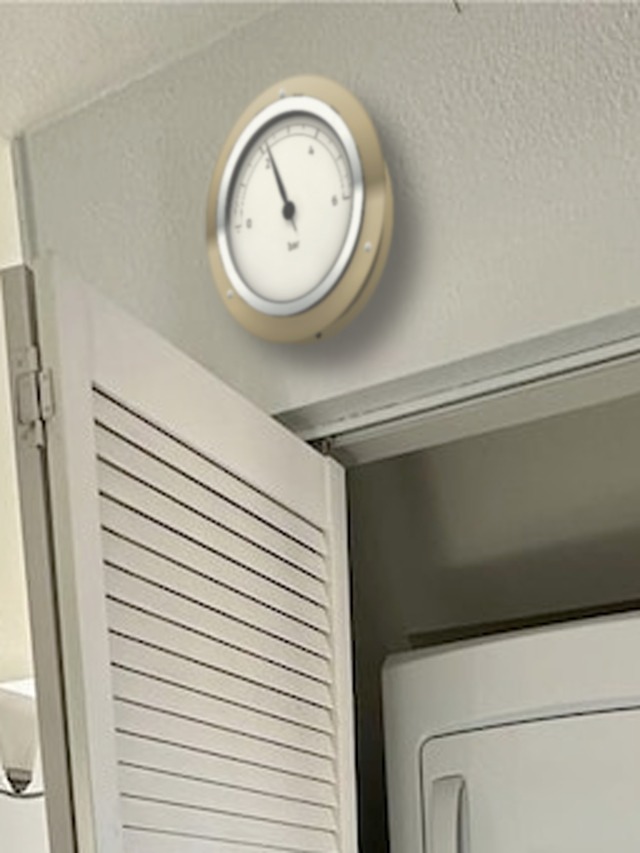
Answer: 2.25bar
